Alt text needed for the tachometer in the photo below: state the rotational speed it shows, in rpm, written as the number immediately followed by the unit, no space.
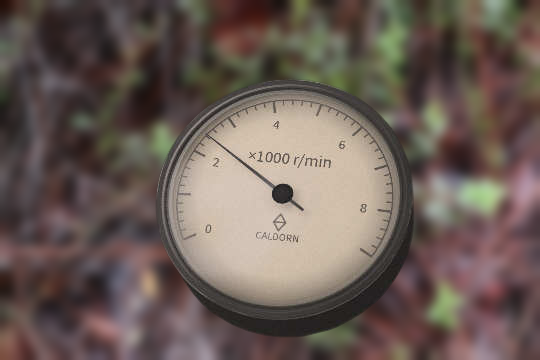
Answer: 2400rpm
